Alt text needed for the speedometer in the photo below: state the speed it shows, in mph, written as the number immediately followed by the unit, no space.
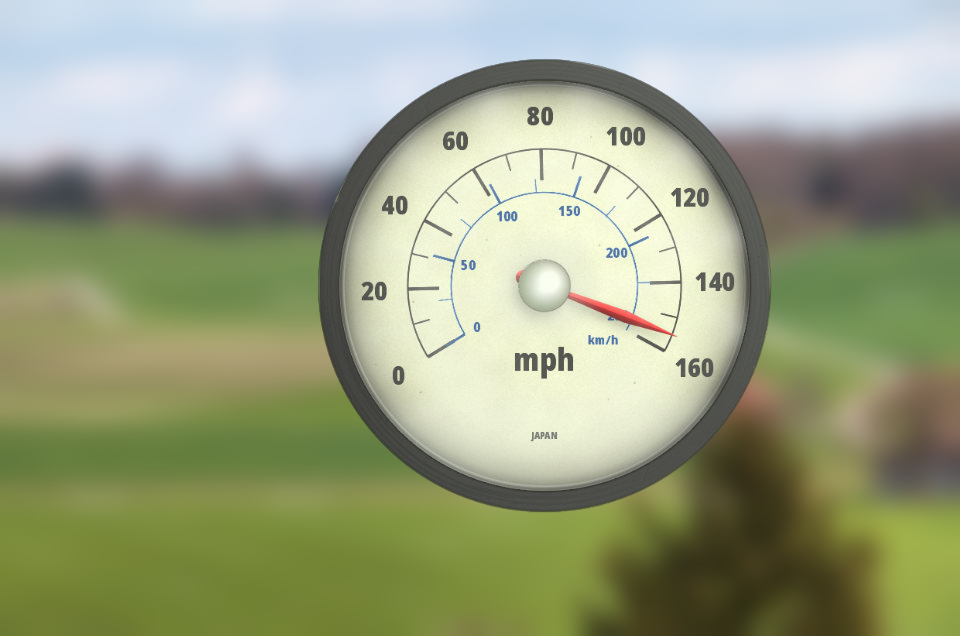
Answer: 155mph
